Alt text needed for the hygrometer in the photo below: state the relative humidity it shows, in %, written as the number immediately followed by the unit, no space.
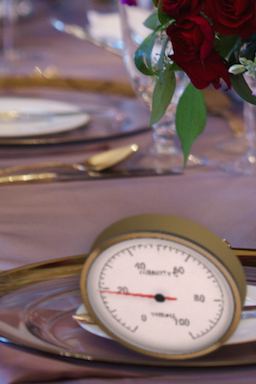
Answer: 20%
